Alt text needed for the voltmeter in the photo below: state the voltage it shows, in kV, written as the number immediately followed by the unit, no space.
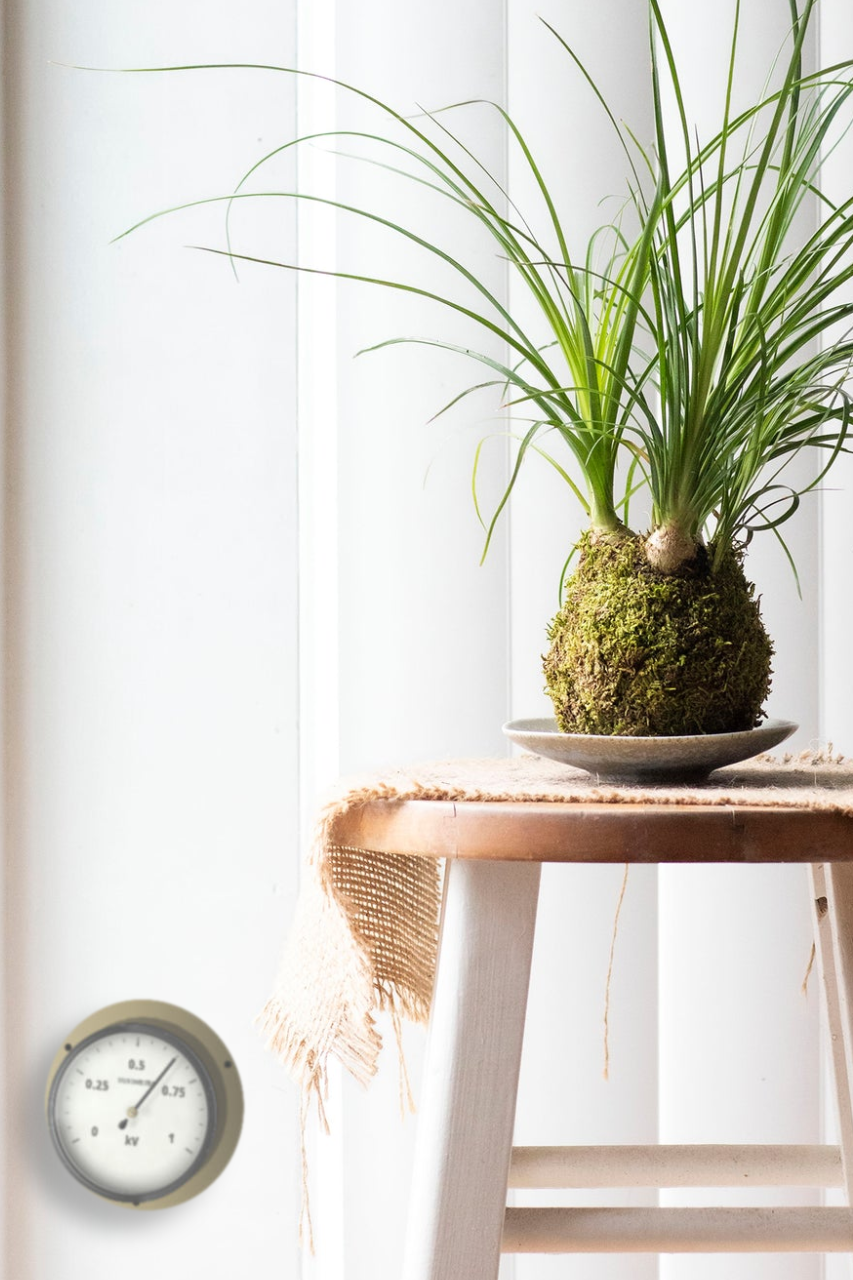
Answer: 0.65kV
